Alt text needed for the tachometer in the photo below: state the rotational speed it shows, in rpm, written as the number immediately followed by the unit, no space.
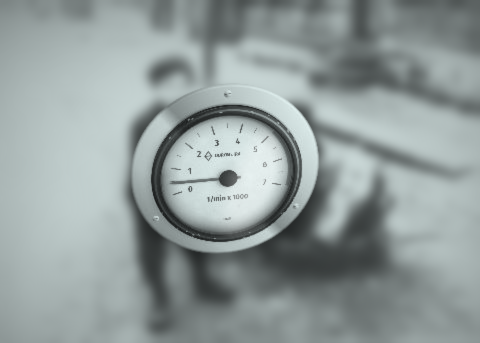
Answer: 500rpm
